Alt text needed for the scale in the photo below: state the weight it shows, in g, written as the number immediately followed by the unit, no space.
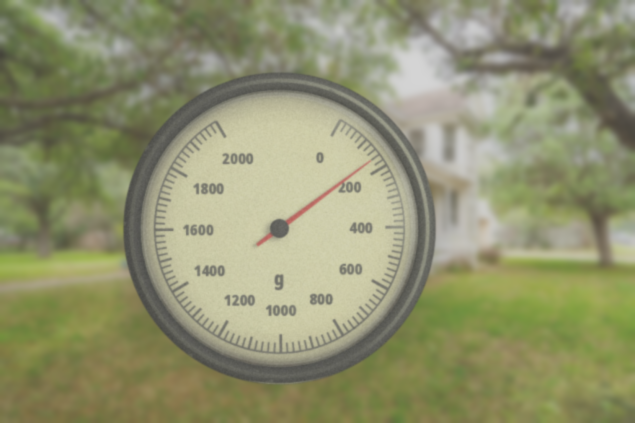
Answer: 160g
